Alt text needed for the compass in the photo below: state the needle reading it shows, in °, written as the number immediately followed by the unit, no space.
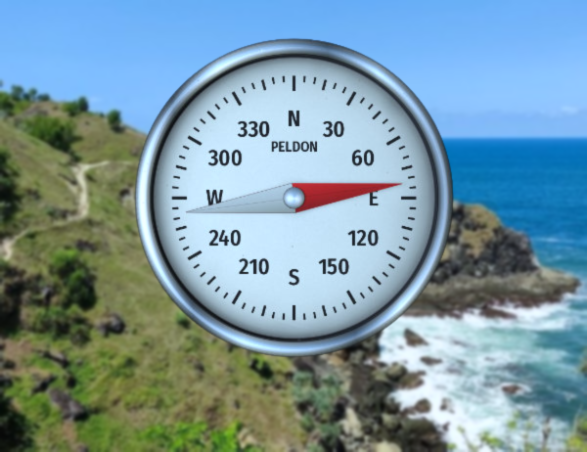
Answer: 82.5°
